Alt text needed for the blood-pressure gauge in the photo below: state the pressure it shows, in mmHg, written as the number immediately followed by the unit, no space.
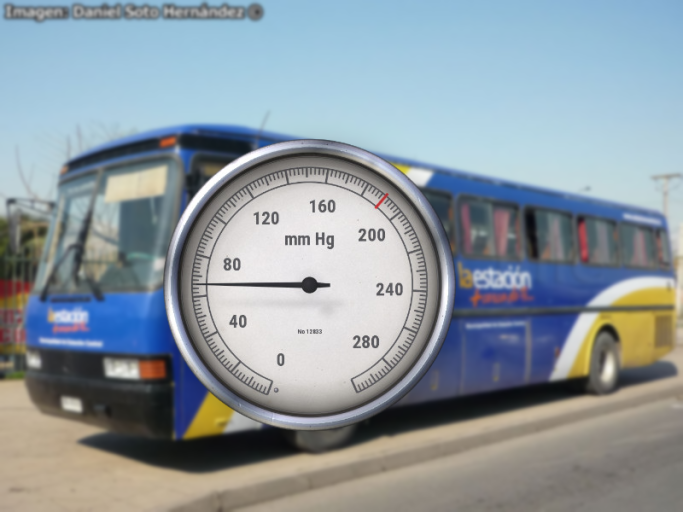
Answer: 66mmHg
